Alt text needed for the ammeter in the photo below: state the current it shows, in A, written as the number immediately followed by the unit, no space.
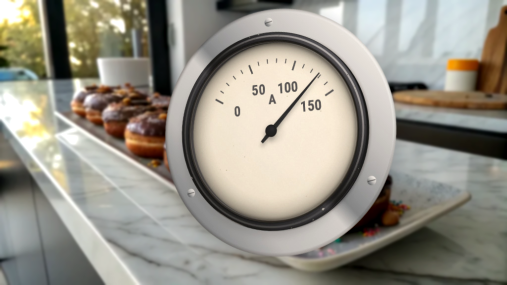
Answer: 130A
